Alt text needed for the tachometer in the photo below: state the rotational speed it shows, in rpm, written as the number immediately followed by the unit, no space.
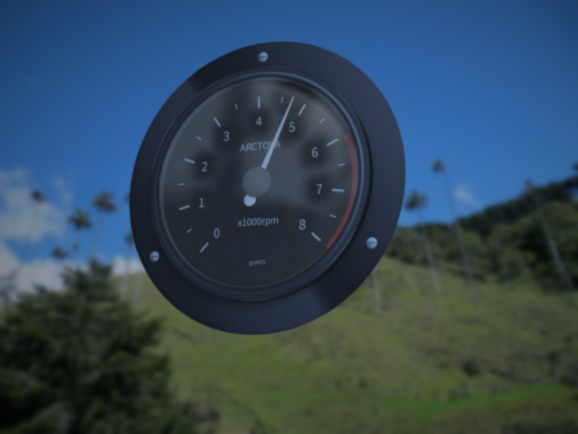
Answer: 4750rpm
